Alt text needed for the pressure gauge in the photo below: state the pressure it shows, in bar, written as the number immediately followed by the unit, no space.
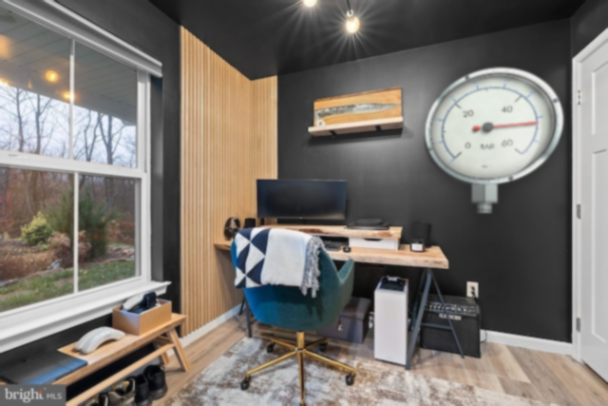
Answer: 50bar
